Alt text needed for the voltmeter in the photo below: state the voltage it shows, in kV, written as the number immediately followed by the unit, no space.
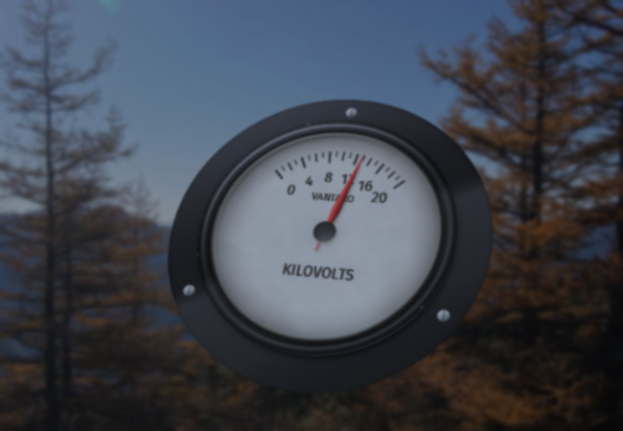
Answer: 13kV
